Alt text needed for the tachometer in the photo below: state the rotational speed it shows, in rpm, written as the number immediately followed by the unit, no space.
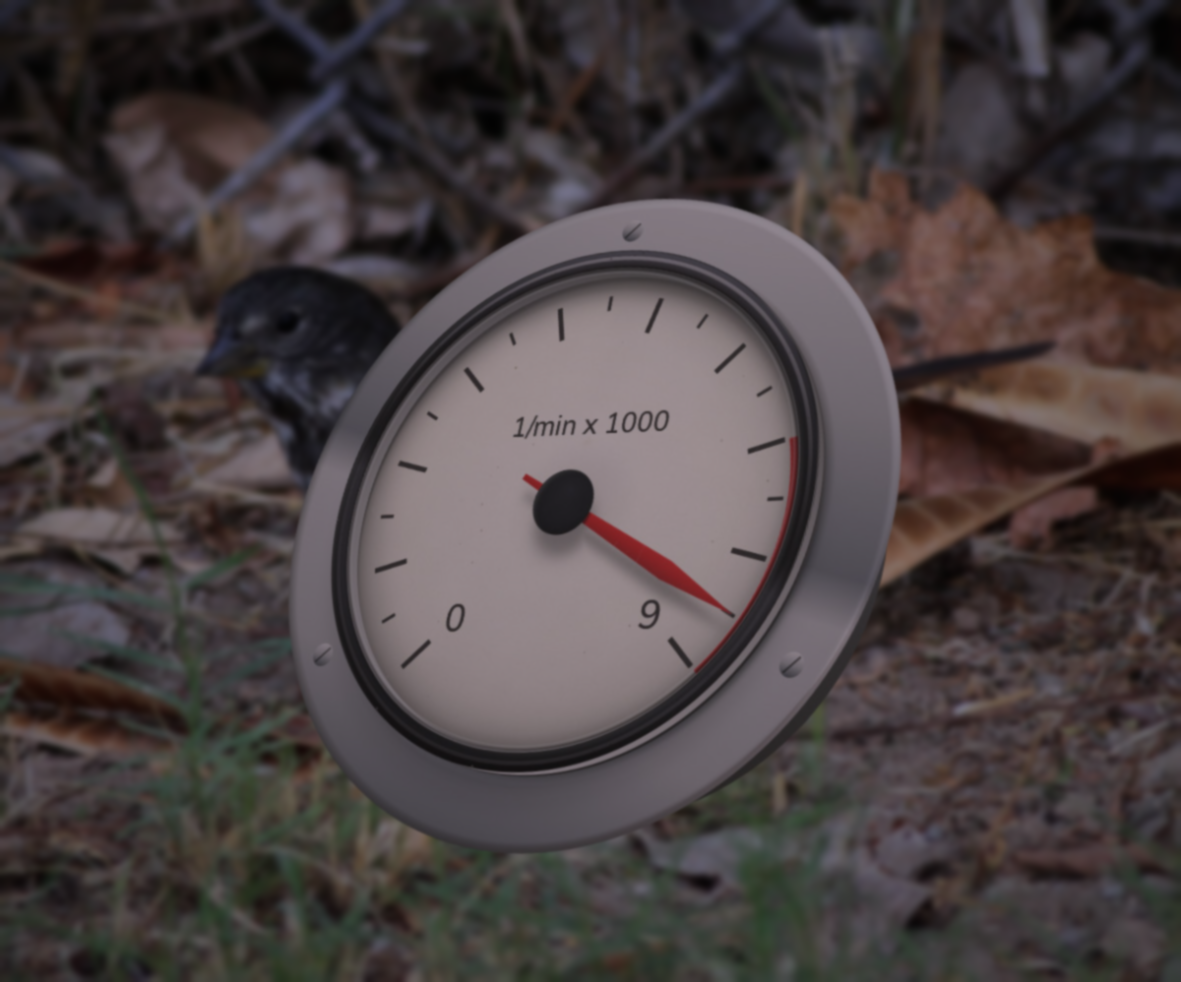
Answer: 8500rpm
